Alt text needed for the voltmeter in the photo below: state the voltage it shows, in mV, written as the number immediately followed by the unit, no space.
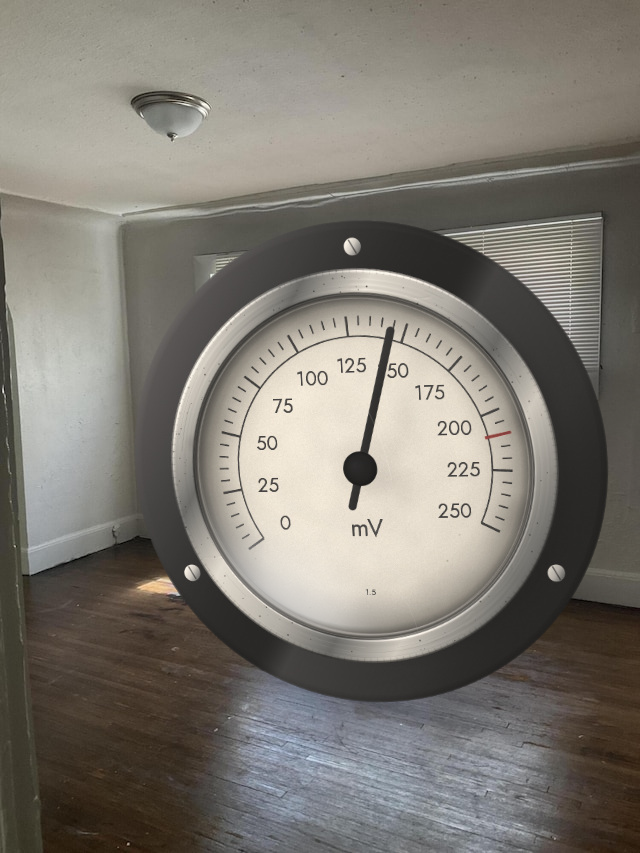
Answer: 145mV
